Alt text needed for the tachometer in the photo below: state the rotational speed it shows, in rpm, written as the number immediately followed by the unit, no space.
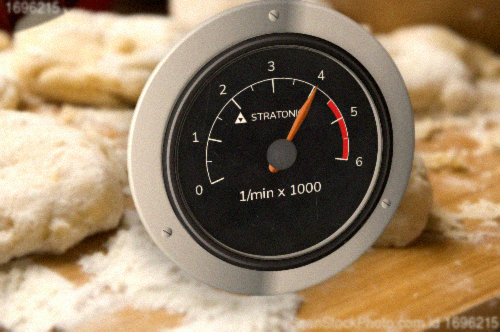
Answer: 4000rpm
